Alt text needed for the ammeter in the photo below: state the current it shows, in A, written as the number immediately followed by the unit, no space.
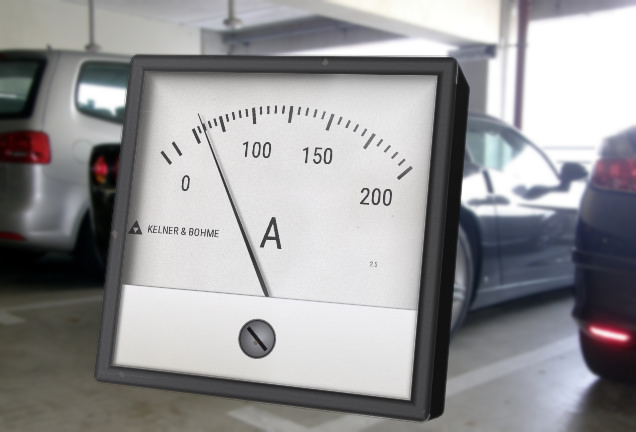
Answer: 60A
